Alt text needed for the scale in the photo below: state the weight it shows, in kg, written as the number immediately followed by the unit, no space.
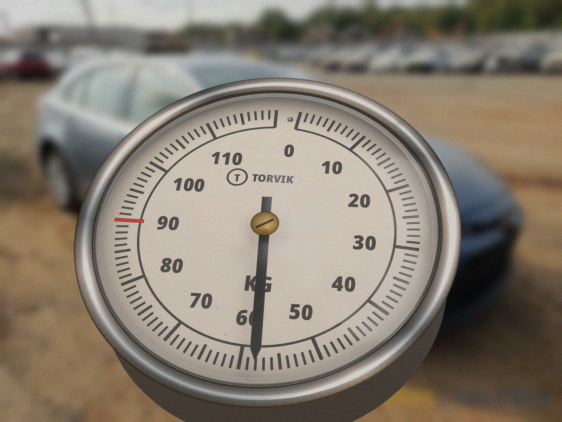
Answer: 58kg
